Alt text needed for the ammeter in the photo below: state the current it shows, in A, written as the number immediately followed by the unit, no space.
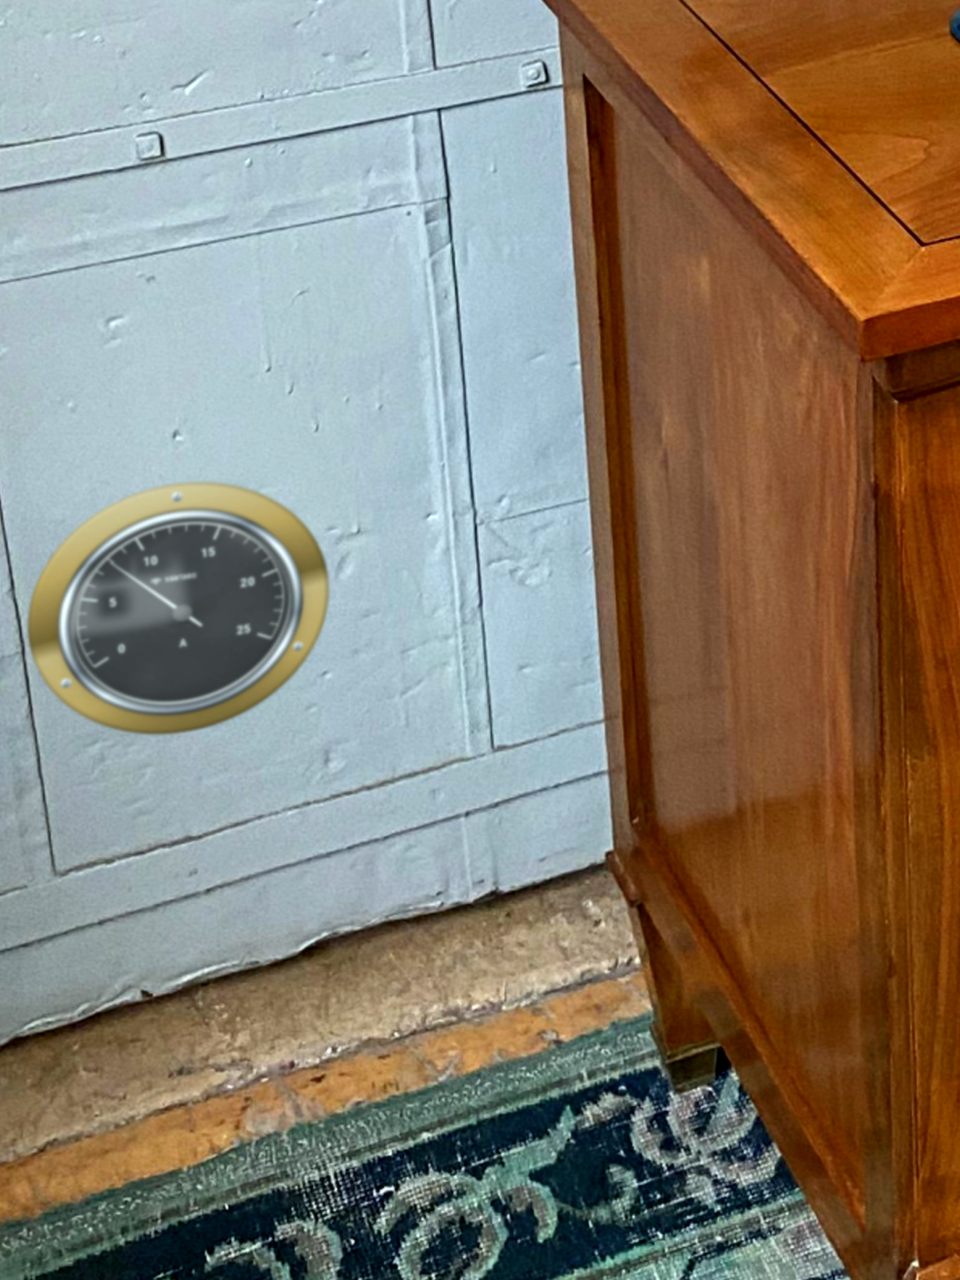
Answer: 8A
